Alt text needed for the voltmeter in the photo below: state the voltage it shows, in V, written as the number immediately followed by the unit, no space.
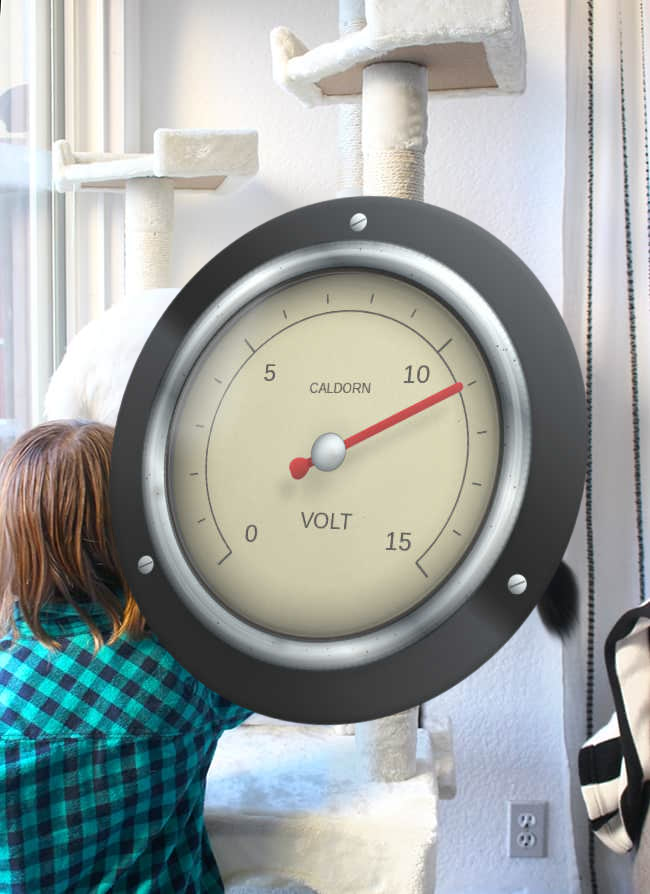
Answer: 11V
